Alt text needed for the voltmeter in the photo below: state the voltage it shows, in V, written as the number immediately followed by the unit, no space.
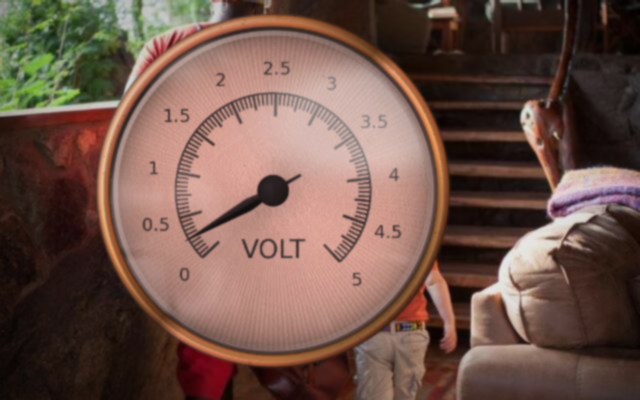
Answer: 0.25V
